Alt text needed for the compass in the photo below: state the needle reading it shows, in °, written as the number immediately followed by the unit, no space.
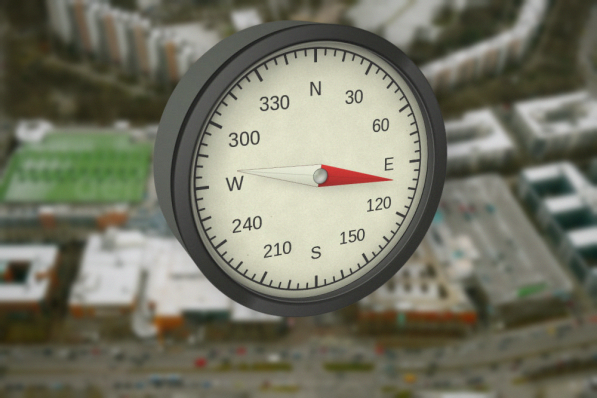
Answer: 100°
